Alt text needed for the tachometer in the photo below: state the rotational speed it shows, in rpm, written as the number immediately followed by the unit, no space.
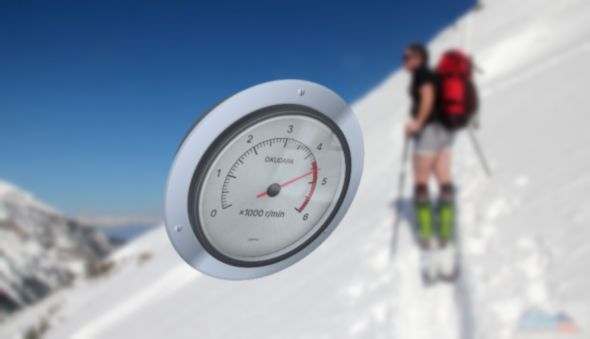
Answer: 4500rpm
